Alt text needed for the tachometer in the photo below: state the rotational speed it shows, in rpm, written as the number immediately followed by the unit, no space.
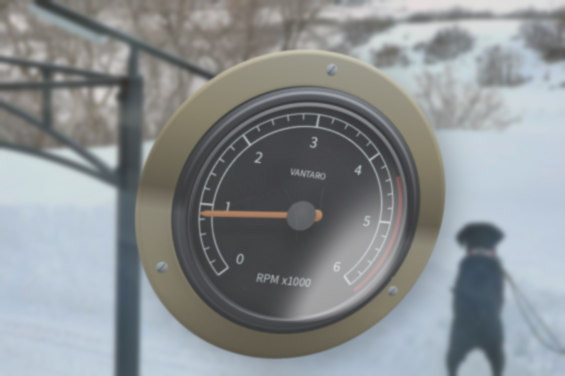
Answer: 900rpm
